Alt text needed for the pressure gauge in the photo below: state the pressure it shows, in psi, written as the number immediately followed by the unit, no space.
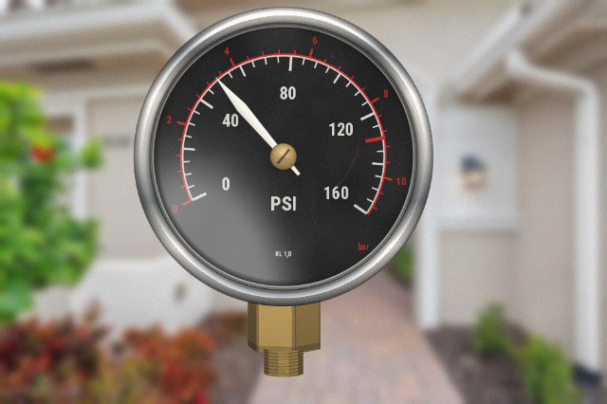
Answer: 50psi
